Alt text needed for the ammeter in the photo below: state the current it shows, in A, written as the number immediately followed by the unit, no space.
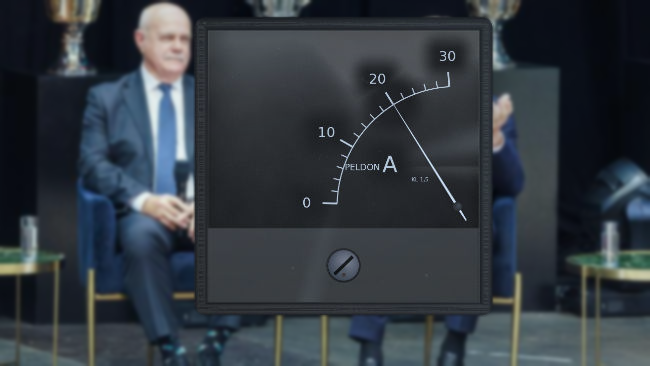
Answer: 20A
